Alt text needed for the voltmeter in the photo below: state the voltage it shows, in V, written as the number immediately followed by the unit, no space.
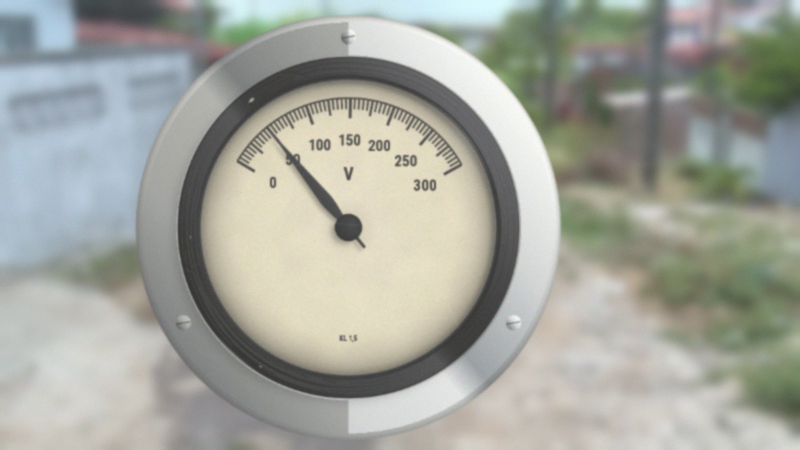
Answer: 50V
